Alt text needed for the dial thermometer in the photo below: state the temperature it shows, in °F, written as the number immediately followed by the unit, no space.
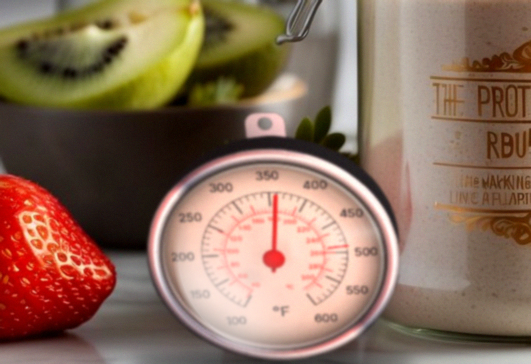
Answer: 360°F
